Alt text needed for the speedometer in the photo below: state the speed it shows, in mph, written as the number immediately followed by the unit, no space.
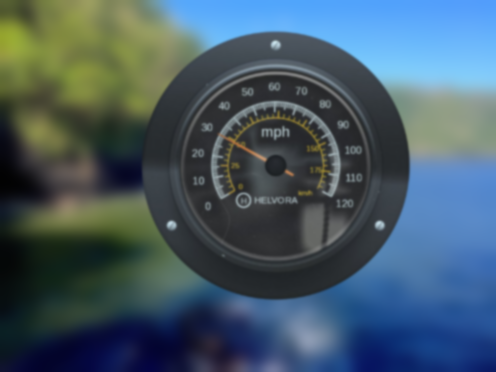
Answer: 30mph
